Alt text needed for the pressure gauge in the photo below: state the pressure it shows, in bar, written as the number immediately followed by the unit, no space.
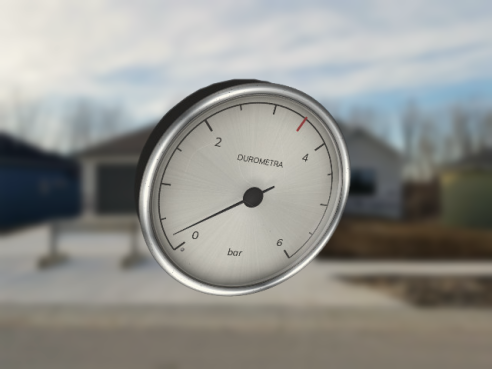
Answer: 0.25bar
